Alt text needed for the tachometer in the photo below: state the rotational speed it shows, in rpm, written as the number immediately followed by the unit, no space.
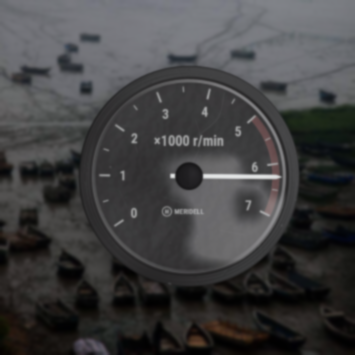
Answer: 6250rpm
